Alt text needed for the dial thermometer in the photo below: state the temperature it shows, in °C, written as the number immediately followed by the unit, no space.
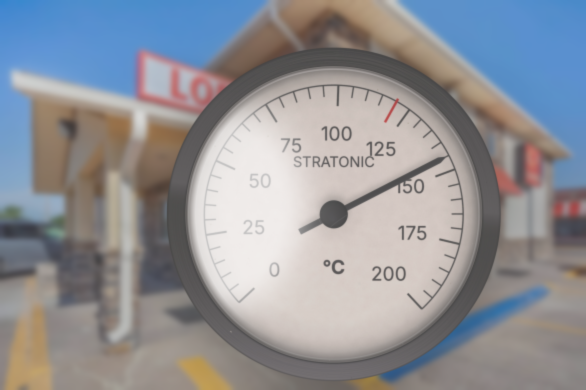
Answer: 145°C
